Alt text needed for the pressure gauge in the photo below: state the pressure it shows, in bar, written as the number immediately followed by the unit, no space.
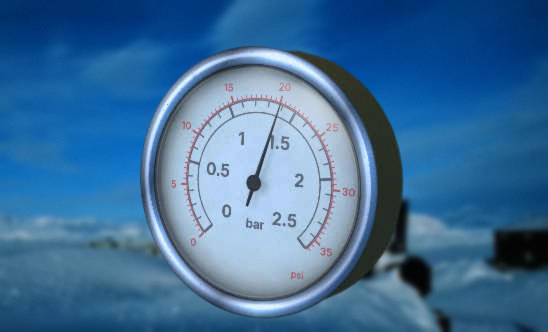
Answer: 1.4bar
